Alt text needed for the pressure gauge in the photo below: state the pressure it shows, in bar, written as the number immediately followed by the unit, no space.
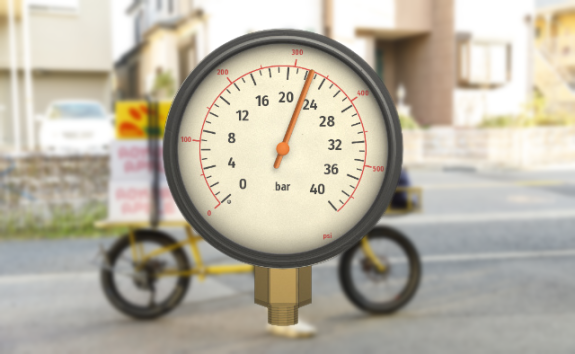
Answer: 22.5bar
